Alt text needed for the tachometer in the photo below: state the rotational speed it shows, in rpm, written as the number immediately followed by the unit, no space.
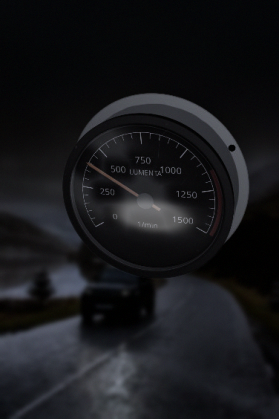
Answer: 400rpm
